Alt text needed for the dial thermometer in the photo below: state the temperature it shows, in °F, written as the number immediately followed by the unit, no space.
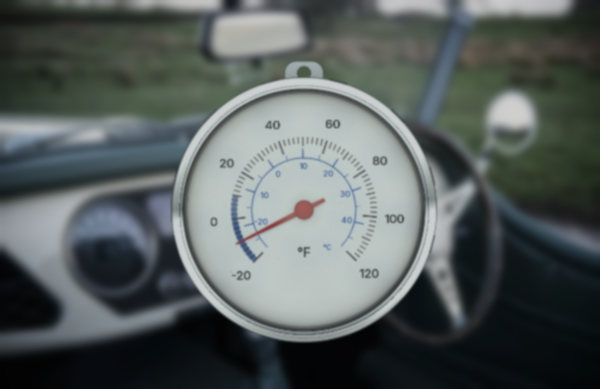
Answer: -10°F
